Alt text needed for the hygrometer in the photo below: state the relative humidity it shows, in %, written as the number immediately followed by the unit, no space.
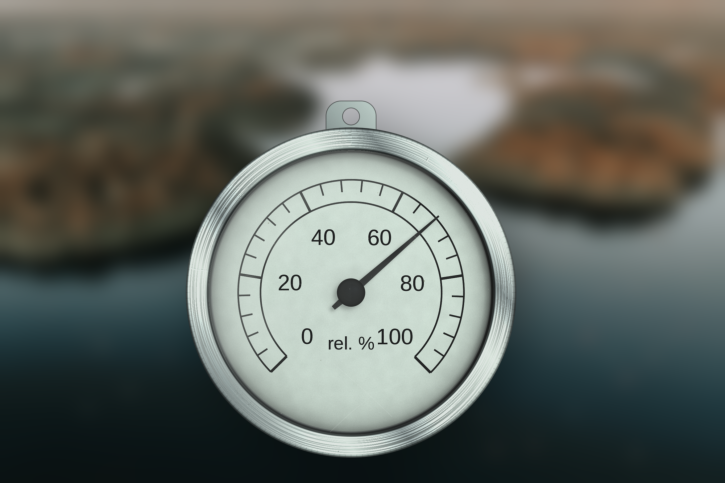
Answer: 68%
